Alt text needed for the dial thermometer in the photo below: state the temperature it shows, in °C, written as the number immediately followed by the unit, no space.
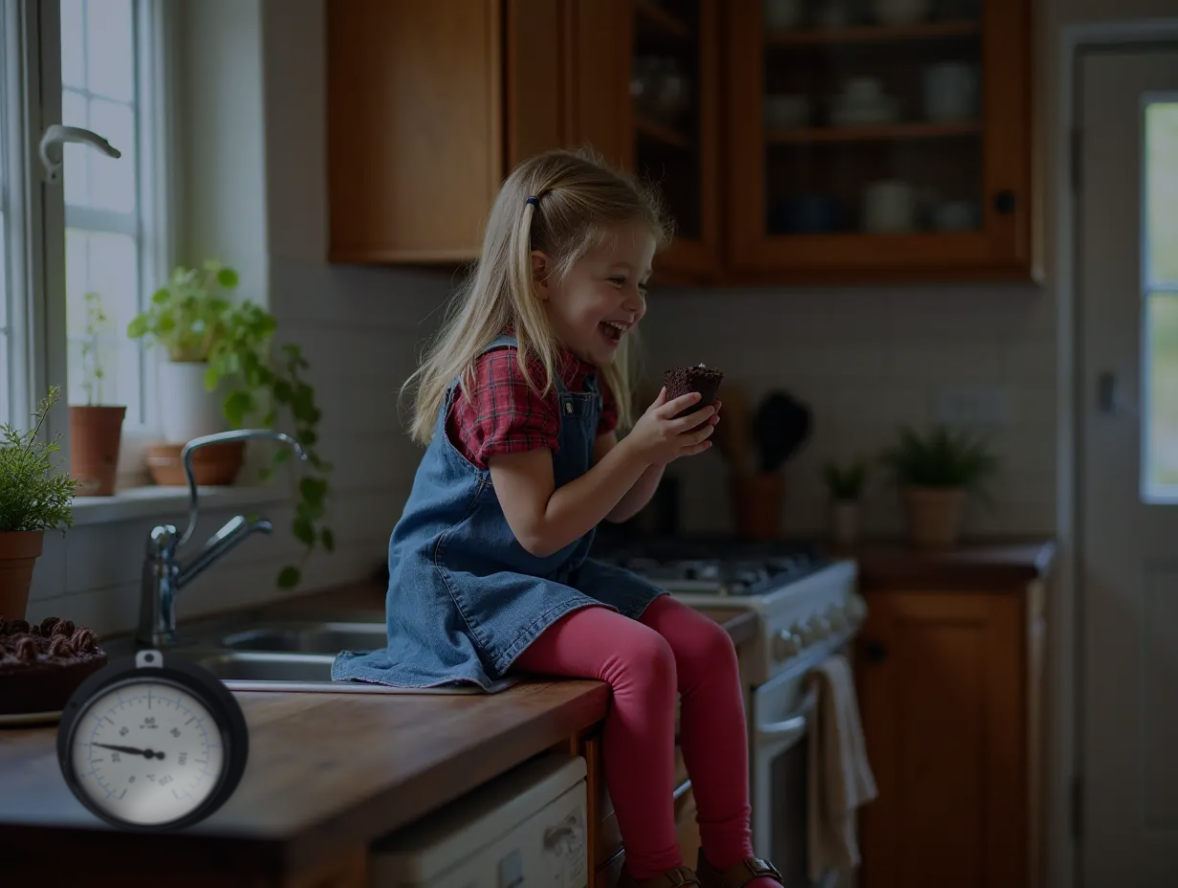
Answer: 28°C
